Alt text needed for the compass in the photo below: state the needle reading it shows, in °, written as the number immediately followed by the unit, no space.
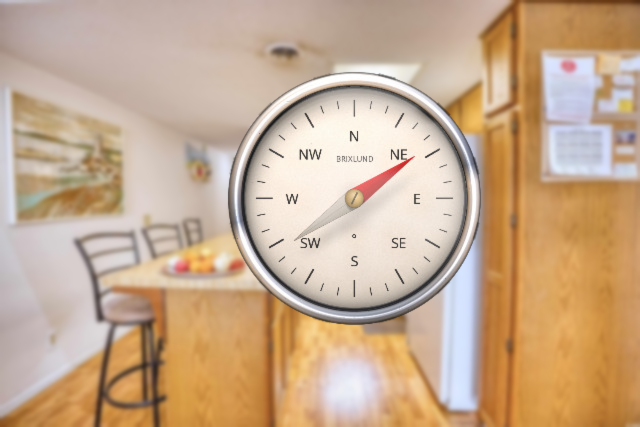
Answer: 55°
